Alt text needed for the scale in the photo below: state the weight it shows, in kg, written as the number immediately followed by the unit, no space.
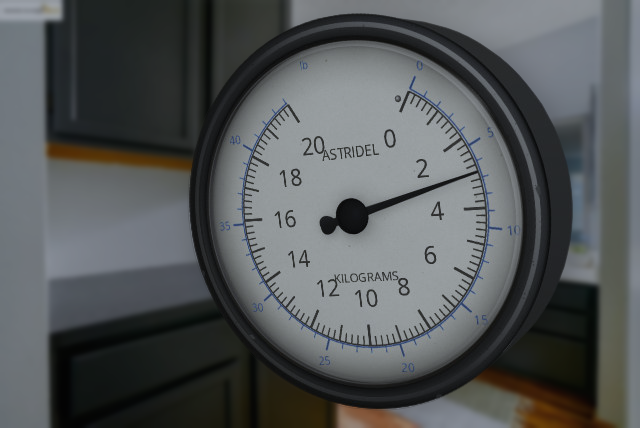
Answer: 3kg
